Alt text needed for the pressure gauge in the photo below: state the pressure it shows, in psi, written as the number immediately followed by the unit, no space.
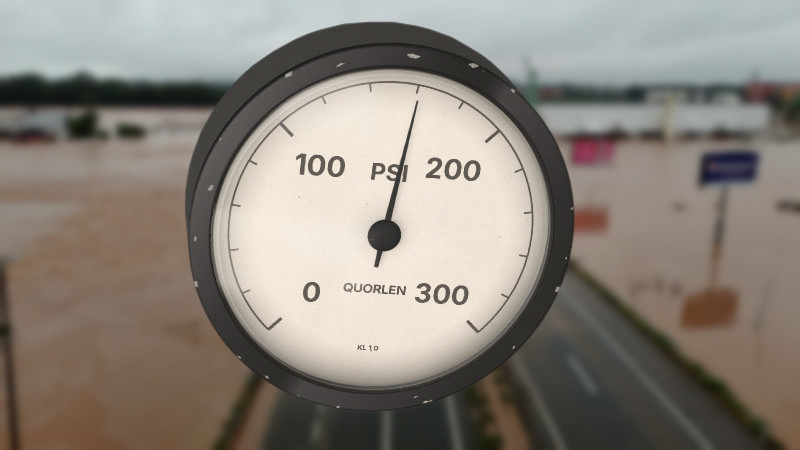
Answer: 160psi
